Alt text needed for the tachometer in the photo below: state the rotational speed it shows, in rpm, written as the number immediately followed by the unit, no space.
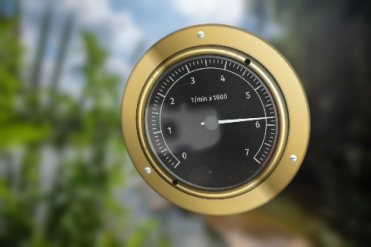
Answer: 5800rpm
